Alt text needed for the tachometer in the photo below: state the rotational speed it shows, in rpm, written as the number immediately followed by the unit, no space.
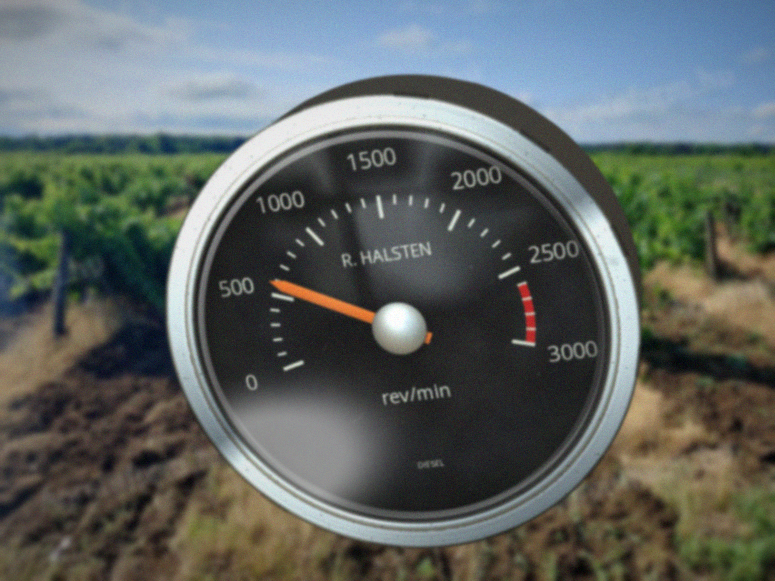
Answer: 600rpm
